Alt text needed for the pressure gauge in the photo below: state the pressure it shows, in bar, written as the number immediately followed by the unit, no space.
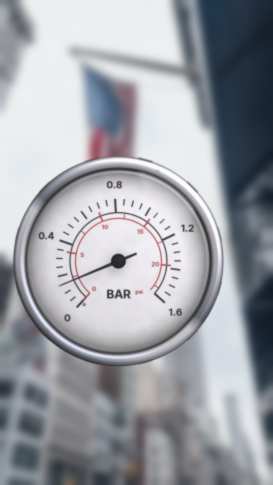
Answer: 0.15bar
